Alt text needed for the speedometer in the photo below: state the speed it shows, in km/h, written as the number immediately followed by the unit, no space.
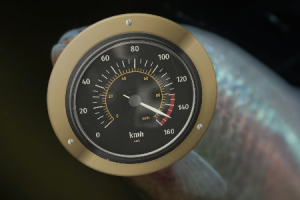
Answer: 150km/h
